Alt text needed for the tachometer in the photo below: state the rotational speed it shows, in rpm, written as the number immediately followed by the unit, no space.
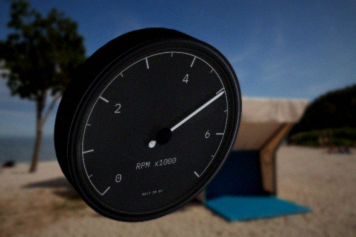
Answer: 5000rpm
